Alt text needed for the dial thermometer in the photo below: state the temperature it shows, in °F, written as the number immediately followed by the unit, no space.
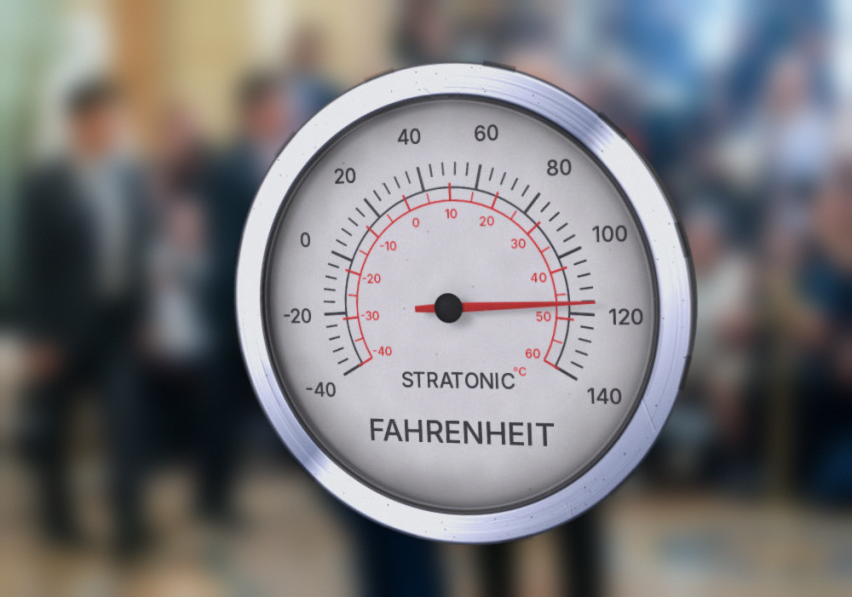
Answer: 116°F
